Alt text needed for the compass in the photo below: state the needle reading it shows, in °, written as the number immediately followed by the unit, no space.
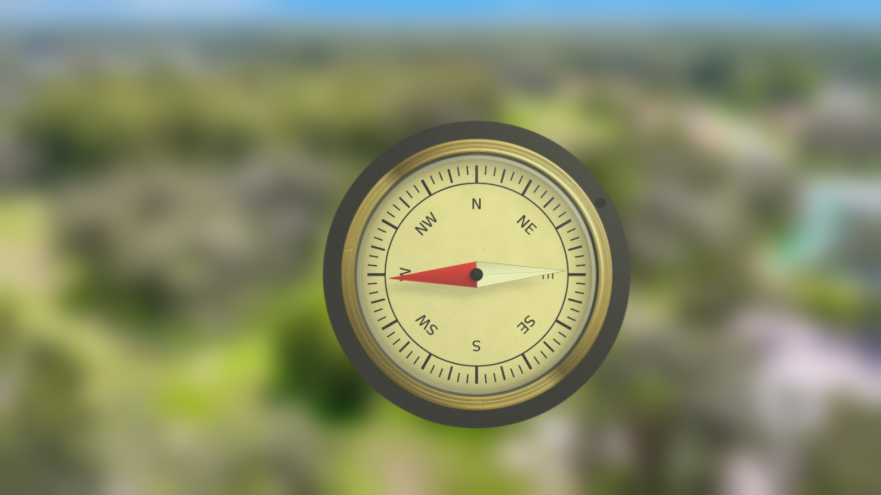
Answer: 267.5°
